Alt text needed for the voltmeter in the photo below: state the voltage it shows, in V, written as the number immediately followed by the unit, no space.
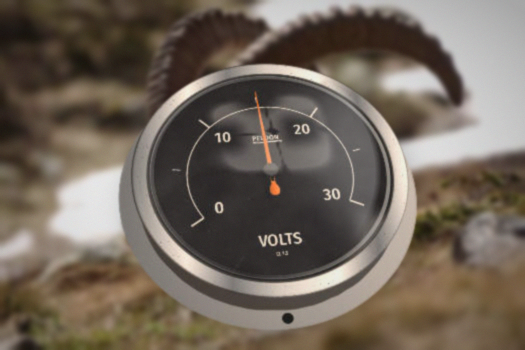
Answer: 15V
